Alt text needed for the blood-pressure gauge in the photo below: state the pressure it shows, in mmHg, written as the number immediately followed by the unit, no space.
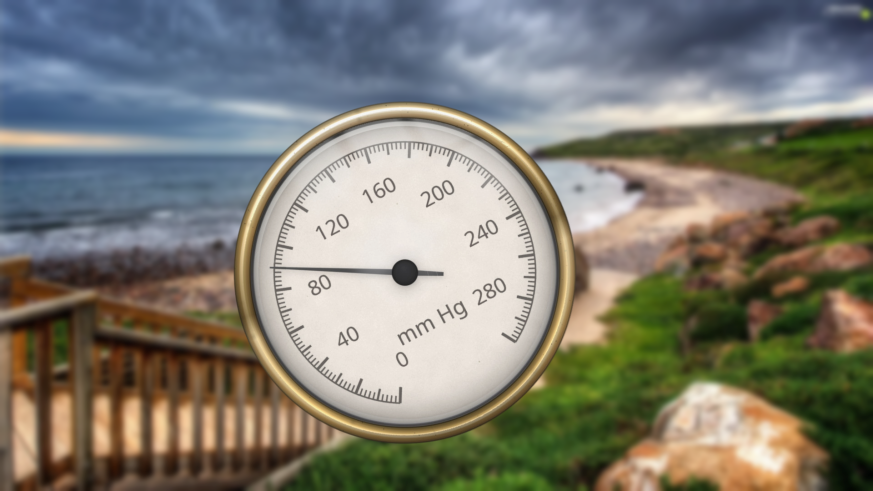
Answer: 90mmHg
